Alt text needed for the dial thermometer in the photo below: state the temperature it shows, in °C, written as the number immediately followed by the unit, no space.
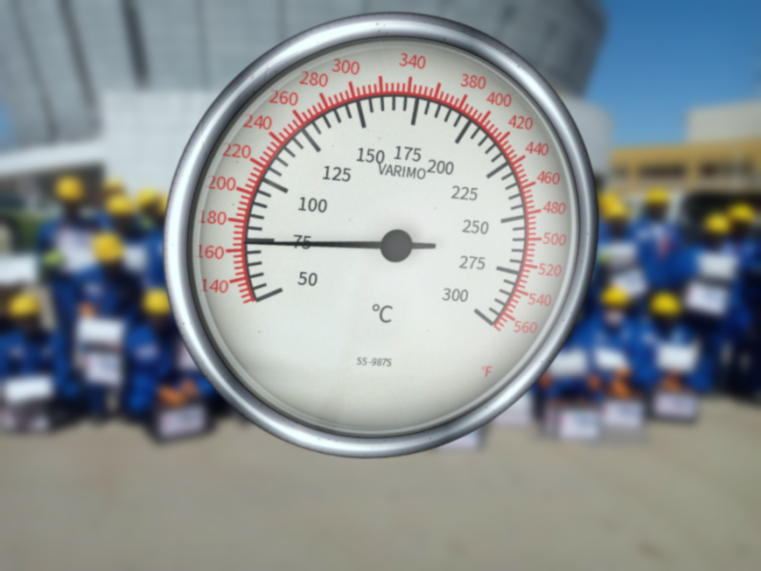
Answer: 75°C
